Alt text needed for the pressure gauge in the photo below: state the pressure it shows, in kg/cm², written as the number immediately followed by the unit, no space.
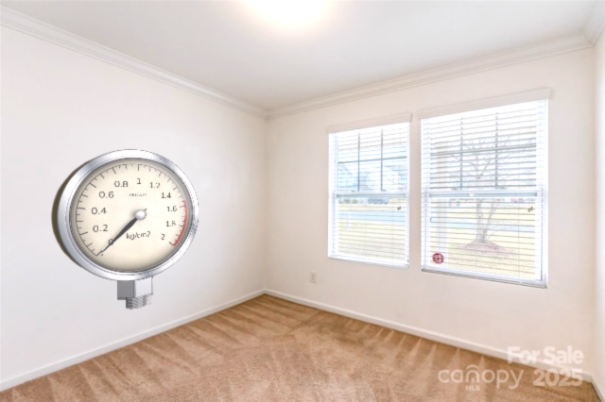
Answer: 0kg/cm²
